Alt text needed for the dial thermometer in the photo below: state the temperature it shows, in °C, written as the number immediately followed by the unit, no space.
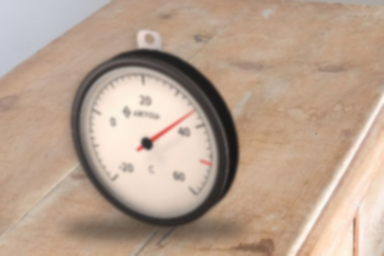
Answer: 36°C
